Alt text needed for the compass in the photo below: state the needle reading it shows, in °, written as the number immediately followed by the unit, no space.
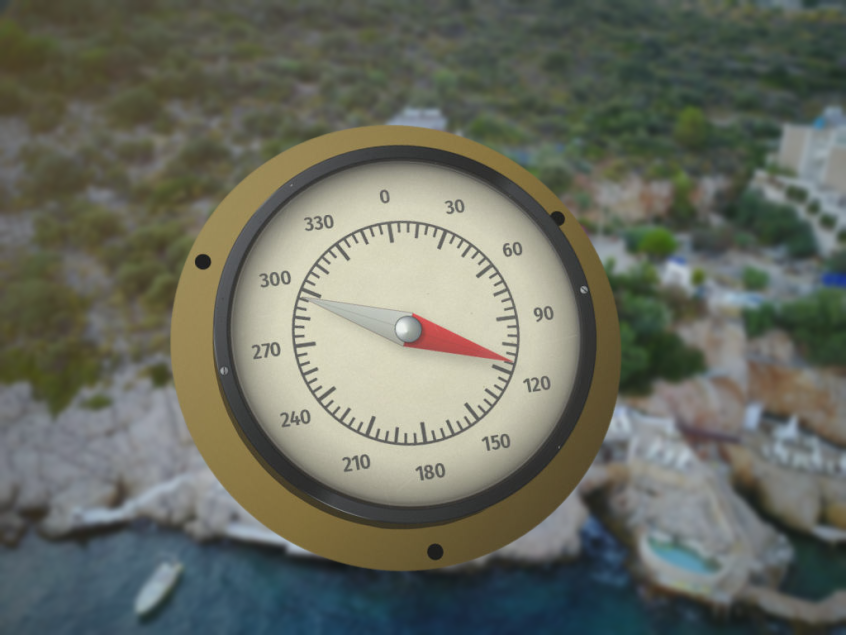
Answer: 115°
